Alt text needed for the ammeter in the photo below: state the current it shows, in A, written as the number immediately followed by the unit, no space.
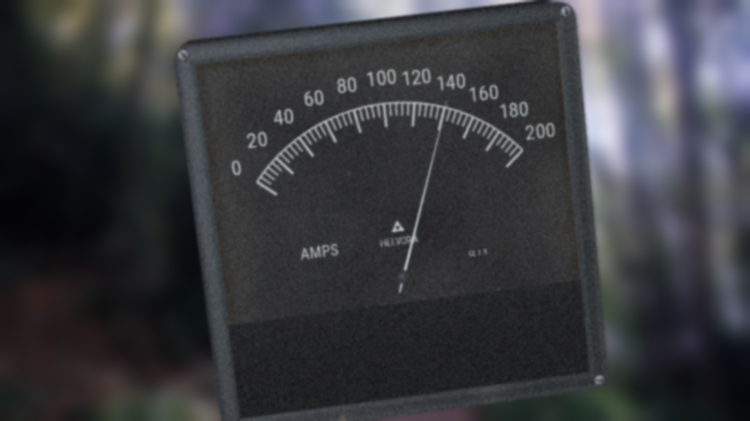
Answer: 140A
